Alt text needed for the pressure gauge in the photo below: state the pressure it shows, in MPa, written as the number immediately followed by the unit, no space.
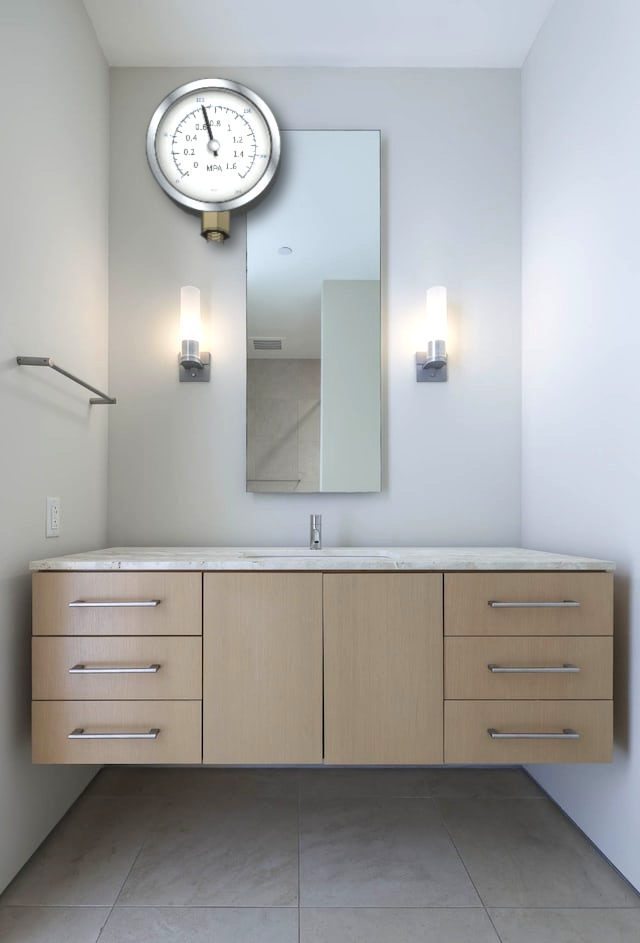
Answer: 0.7MPa
